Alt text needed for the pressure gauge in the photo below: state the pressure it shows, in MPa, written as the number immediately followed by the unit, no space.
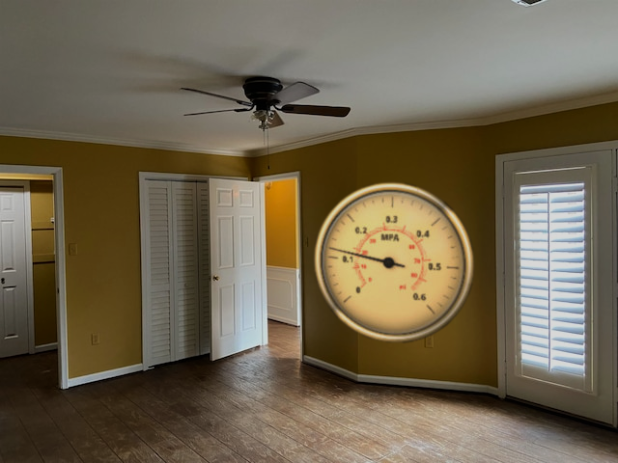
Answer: 0.12MPa
